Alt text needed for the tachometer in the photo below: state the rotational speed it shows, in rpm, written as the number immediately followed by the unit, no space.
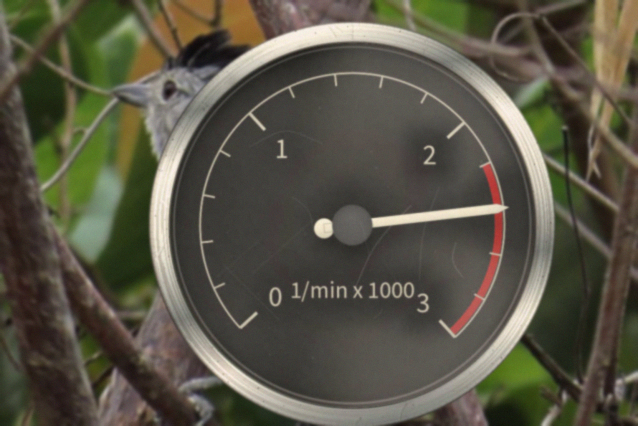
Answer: 2400rpm
